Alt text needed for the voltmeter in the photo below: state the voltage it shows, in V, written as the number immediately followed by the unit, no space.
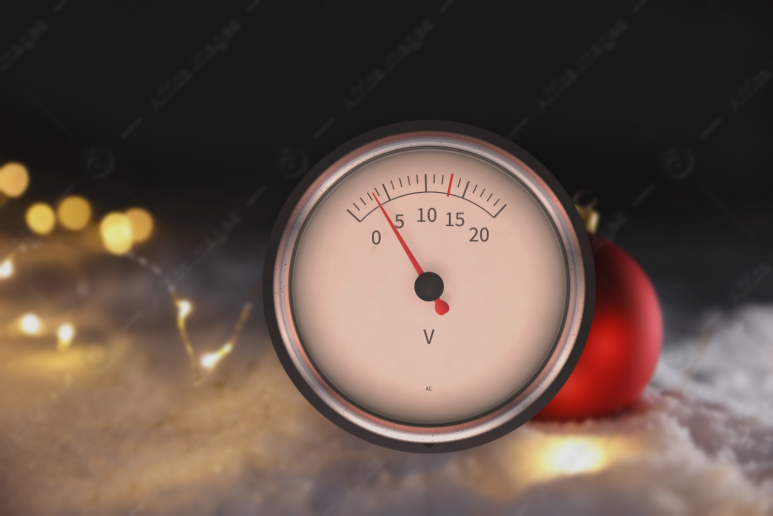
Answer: 3.5V
